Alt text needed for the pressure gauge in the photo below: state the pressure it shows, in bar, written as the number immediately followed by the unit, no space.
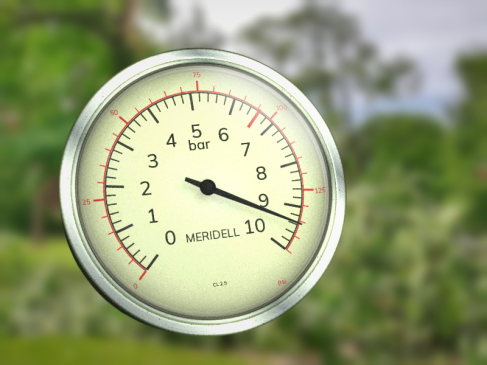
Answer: 9.4bar
